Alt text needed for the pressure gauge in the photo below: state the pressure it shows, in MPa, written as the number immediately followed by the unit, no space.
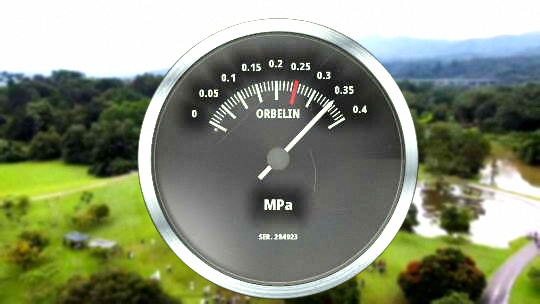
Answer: 0.35MPa
